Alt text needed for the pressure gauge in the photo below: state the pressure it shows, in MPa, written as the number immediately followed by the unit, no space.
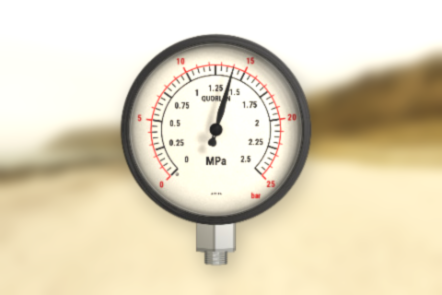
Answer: 1.4MPa
